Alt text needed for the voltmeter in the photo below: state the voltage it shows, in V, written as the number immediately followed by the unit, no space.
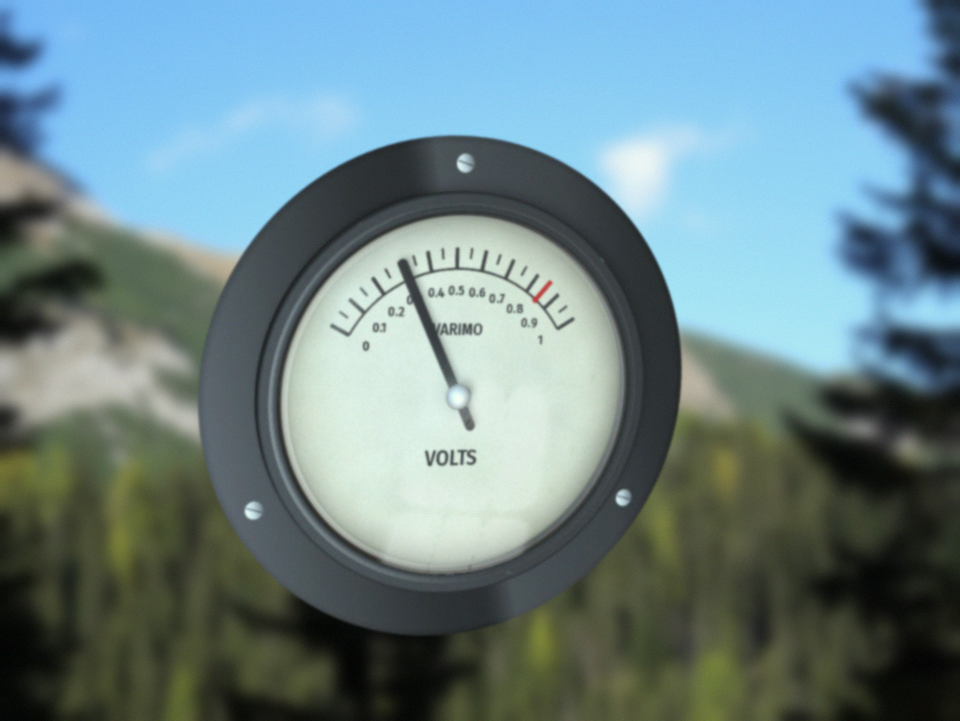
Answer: 0.3V
